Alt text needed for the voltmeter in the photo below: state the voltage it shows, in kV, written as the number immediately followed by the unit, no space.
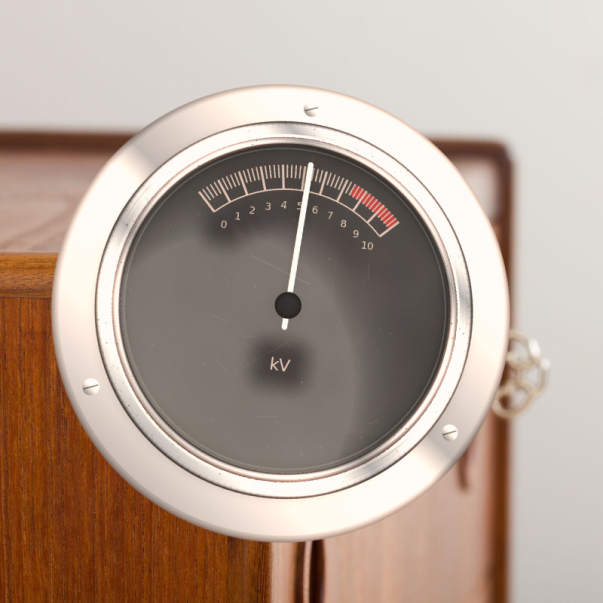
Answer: 5.2kV
